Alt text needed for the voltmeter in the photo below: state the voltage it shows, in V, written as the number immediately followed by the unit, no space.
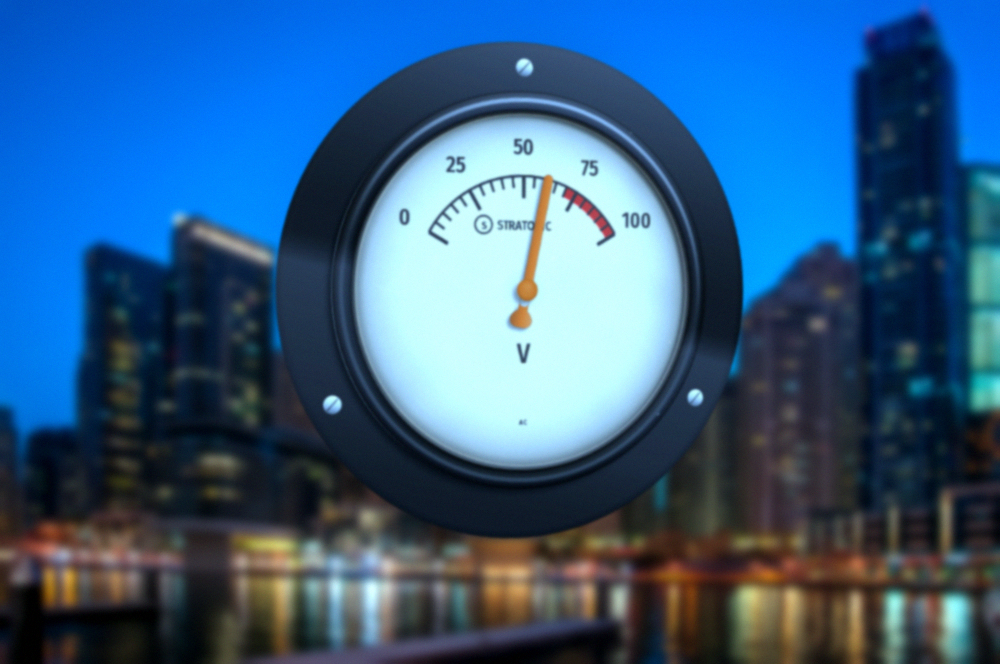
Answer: 60V
